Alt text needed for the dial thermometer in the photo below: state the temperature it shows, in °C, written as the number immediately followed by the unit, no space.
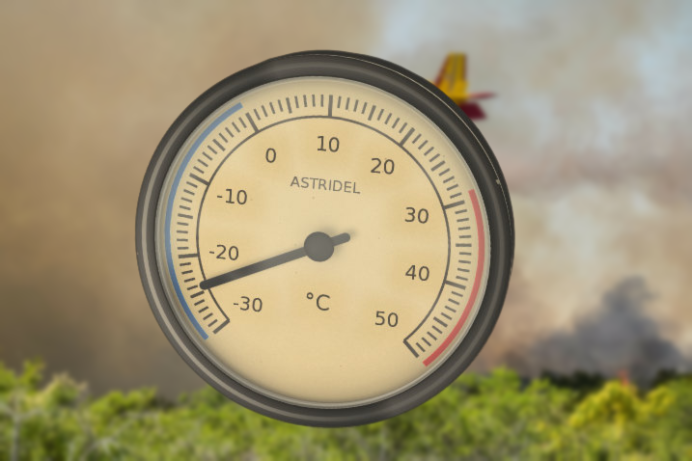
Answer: -24°C
